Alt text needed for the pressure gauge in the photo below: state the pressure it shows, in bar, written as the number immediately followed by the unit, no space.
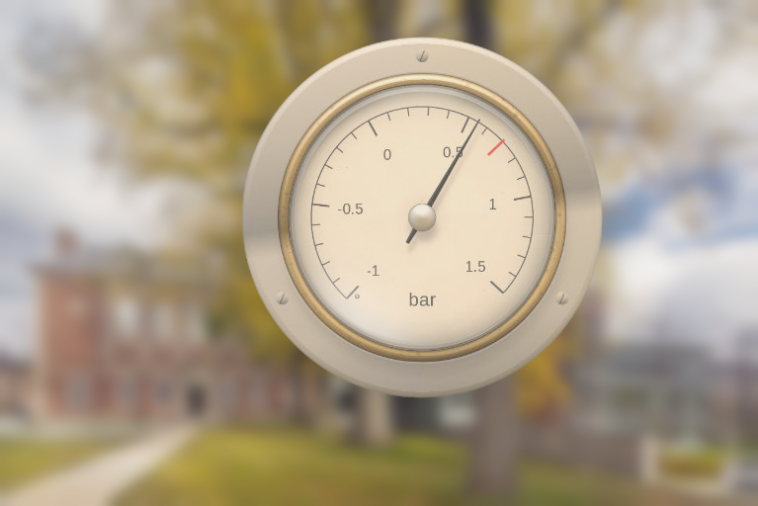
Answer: 0.55bar
